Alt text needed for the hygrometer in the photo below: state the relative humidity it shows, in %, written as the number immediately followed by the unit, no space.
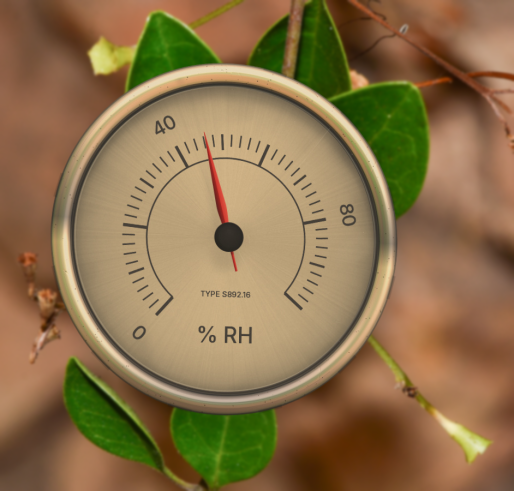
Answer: 46%
